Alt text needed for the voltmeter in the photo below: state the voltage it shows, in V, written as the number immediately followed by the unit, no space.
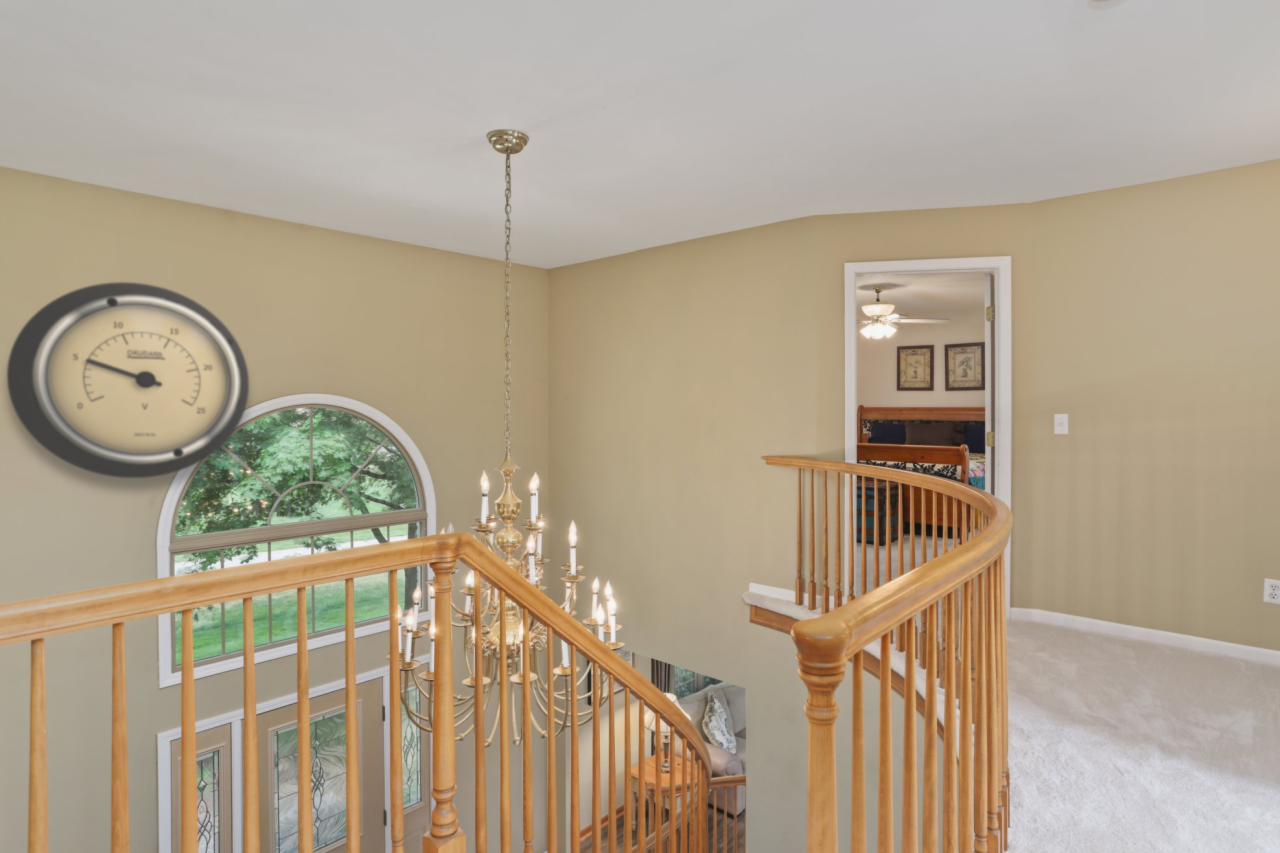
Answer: 5V
